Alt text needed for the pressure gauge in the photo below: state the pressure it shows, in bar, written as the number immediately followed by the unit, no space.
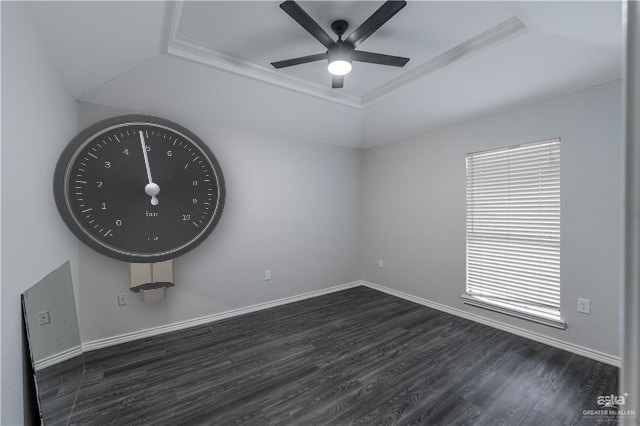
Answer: 4.8bar
